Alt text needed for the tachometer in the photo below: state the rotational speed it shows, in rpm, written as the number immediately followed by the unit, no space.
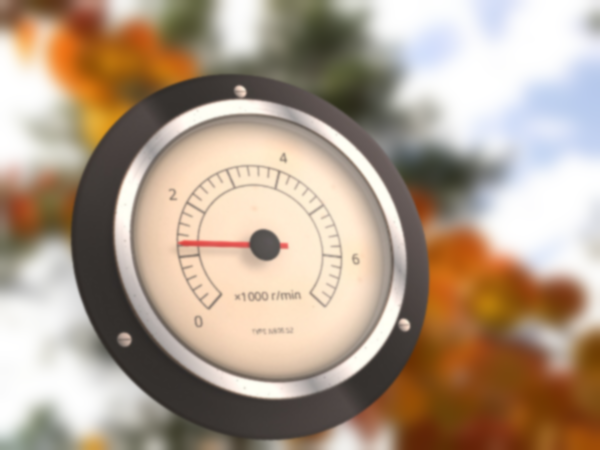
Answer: 1200rpm
